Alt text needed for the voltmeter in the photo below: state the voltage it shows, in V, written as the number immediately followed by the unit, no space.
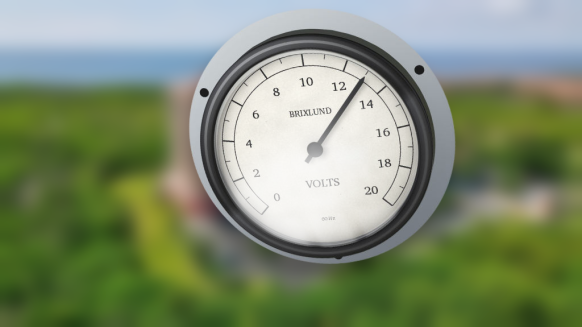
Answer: 13V
